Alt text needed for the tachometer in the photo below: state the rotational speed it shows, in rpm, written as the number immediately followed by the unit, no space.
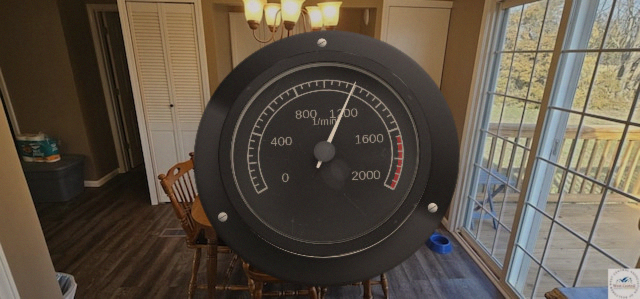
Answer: 1200rpm
